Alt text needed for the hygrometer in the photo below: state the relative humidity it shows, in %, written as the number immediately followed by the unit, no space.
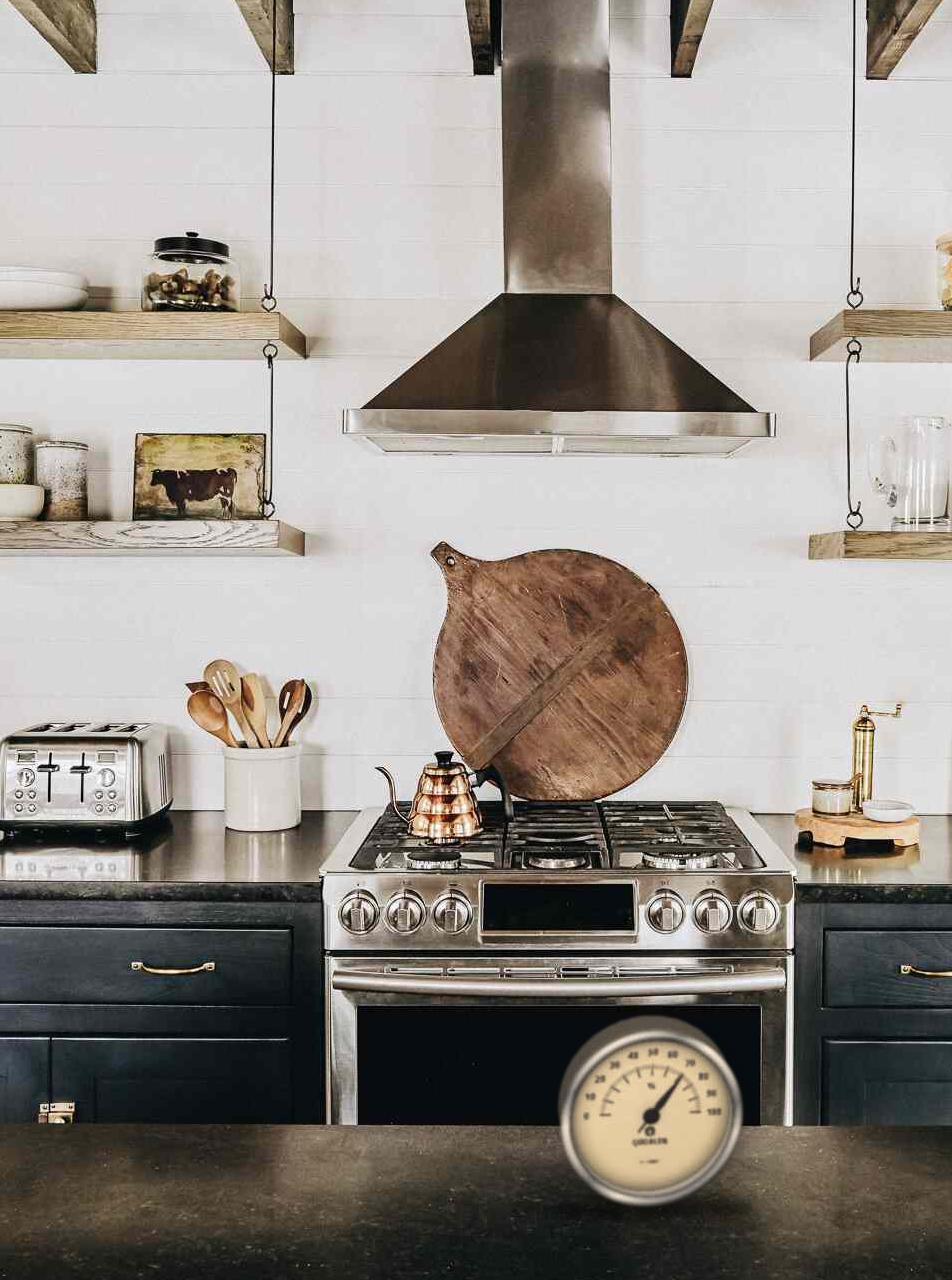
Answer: 70%
